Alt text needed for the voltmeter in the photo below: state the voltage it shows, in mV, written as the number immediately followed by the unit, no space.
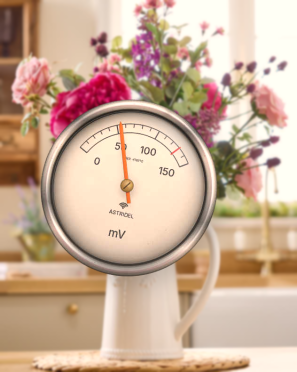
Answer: 55mV
